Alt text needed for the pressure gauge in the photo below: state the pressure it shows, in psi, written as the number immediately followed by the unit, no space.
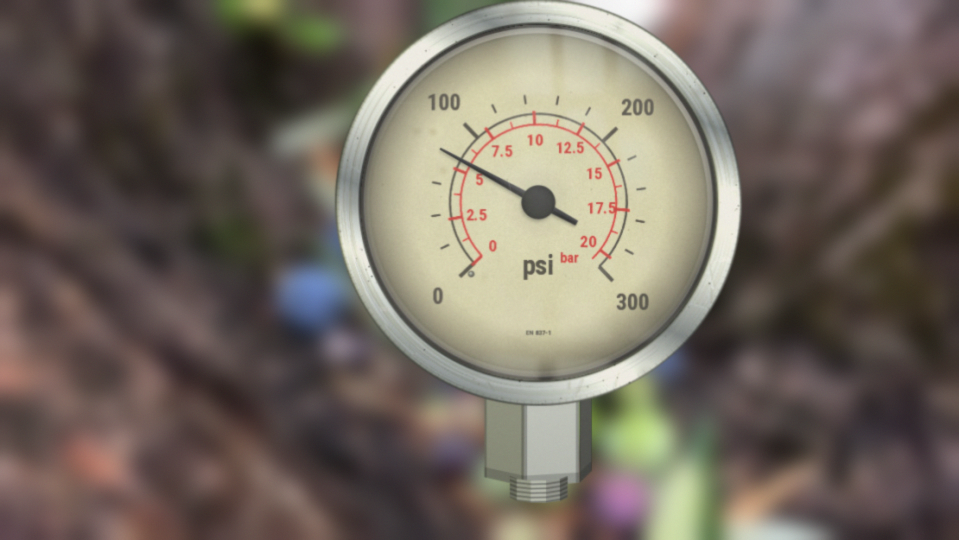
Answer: 80psi
